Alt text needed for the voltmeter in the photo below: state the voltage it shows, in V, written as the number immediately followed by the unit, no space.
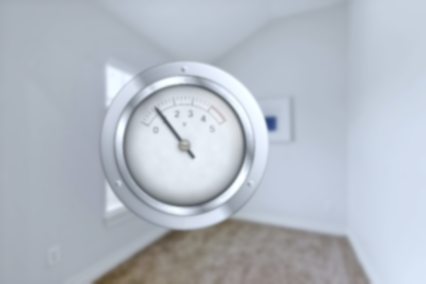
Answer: 1V
